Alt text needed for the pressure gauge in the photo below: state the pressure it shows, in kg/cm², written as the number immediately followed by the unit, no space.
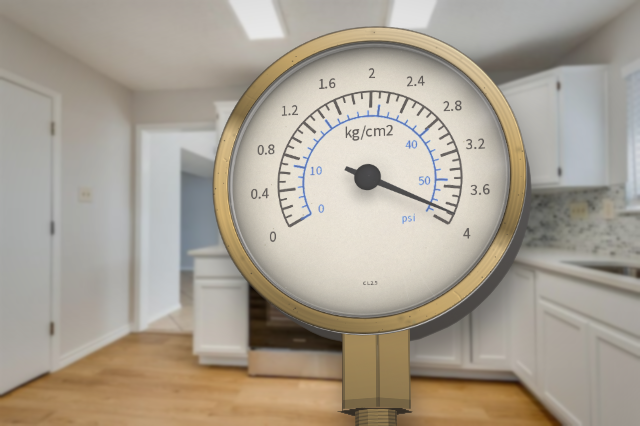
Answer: 3.9kg/cm²
